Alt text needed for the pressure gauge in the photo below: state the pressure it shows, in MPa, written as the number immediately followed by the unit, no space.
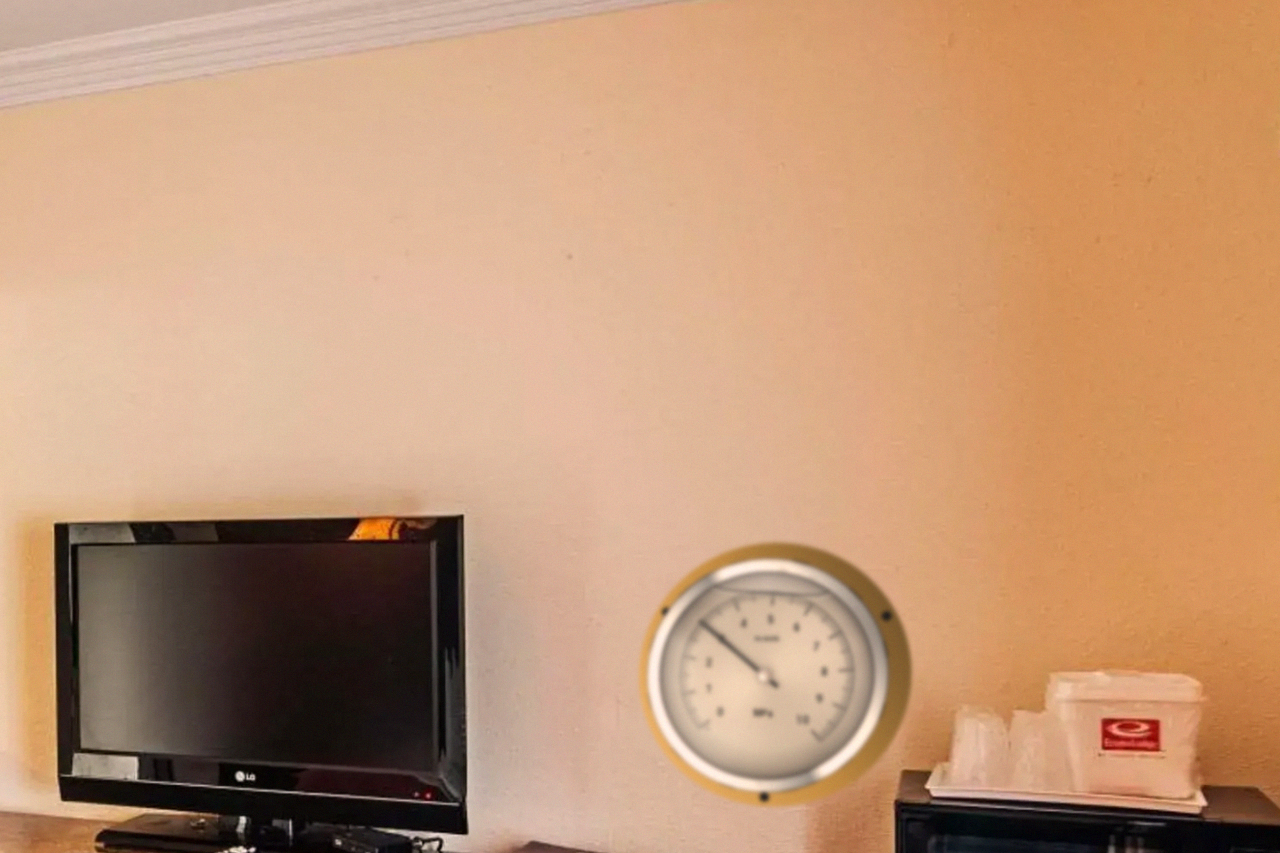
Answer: 3MPa
